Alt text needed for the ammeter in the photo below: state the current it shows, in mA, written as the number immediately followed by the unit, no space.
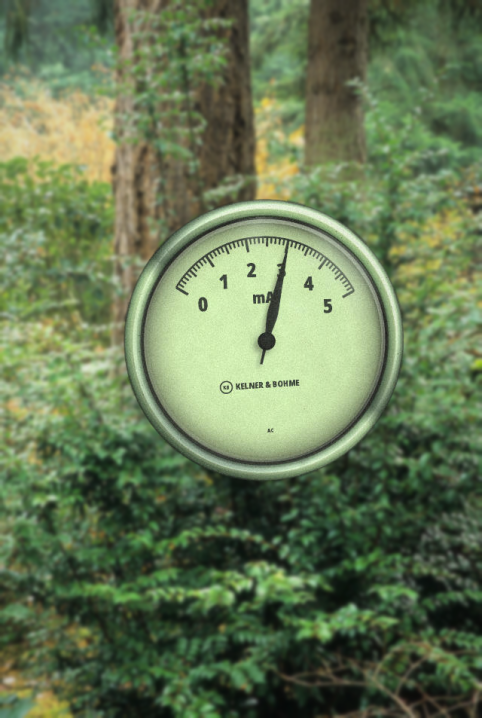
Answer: 3mA
